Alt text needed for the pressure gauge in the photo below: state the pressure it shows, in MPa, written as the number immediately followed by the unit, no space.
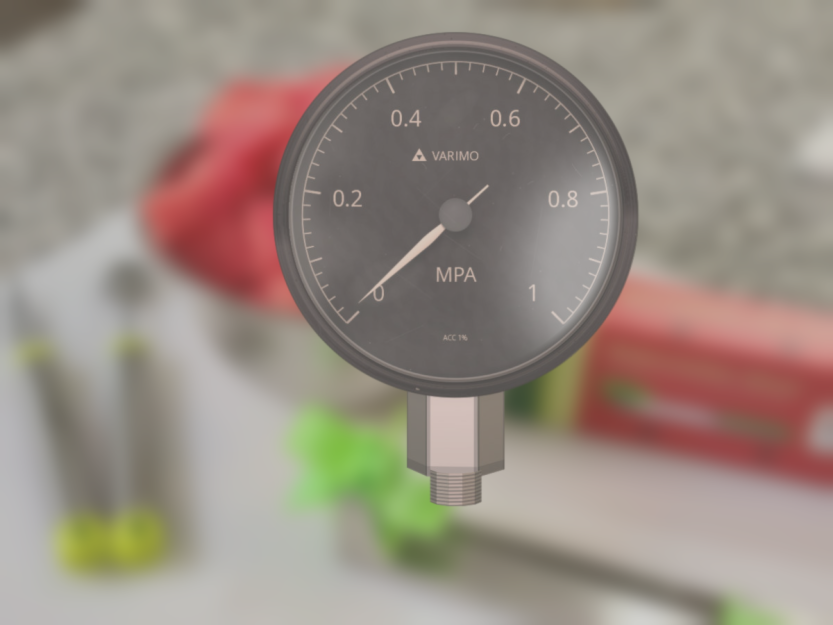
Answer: 0.01MPa
